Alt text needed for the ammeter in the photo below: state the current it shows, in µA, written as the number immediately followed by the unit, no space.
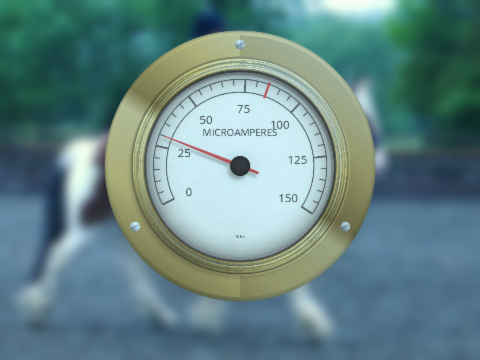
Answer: 30µA
